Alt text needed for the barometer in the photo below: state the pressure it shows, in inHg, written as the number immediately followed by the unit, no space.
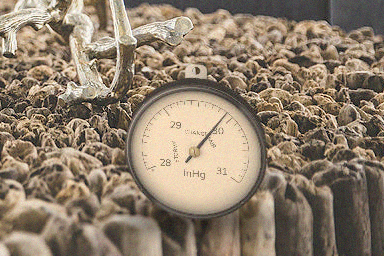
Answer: 29.9inHg
